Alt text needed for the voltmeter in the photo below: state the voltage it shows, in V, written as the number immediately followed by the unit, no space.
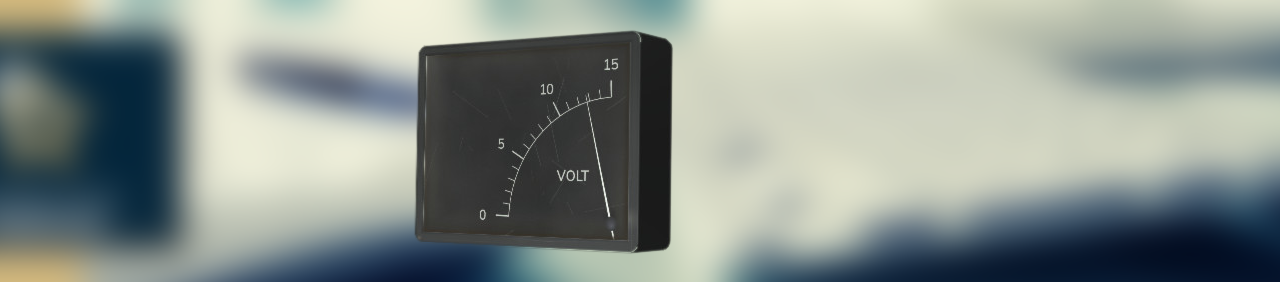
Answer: 13V
